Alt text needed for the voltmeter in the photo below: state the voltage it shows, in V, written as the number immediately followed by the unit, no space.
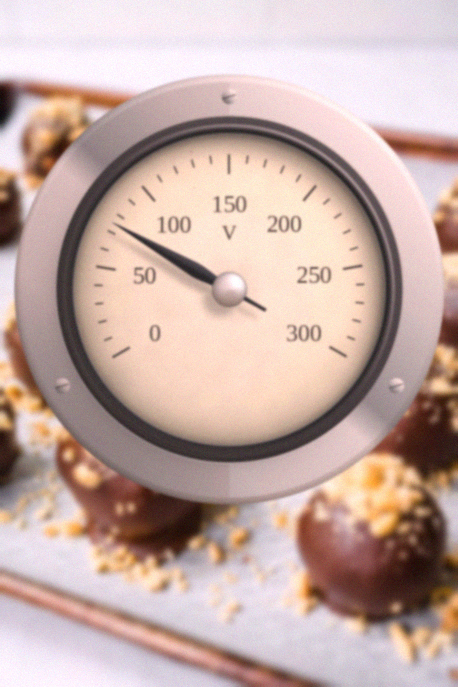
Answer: 75V
